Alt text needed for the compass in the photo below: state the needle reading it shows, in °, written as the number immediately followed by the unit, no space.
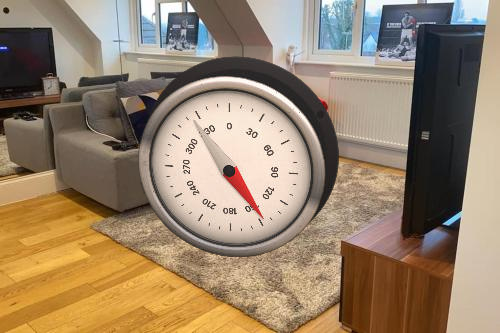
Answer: 145°
